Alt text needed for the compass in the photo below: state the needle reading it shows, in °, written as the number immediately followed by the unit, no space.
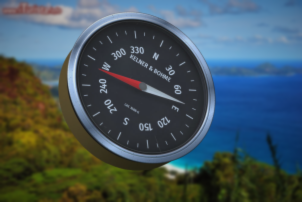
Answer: 260°
